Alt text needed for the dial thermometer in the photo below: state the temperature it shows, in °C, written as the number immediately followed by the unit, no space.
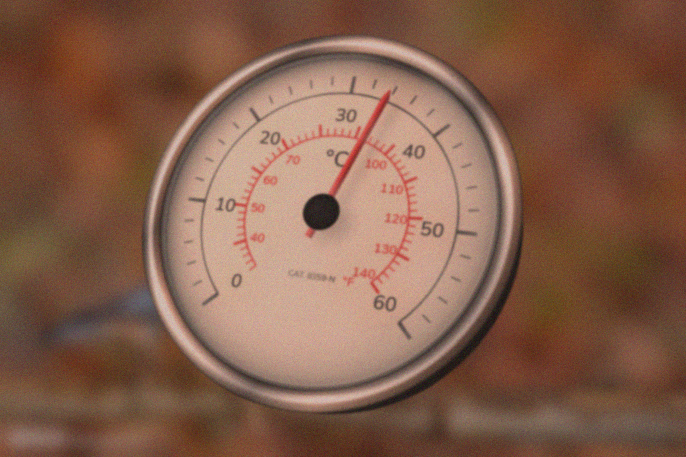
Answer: 34°C
